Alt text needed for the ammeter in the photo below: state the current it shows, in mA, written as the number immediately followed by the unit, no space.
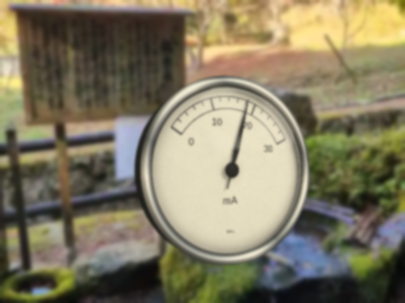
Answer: 18mA
